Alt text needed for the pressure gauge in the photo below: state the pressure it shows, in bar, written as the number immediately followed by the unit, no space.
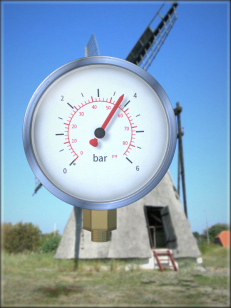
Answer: 3.75bar
